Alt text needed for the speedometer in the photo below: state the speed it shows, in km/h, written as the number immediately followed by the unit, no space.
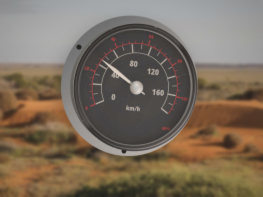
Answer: 45km/h
